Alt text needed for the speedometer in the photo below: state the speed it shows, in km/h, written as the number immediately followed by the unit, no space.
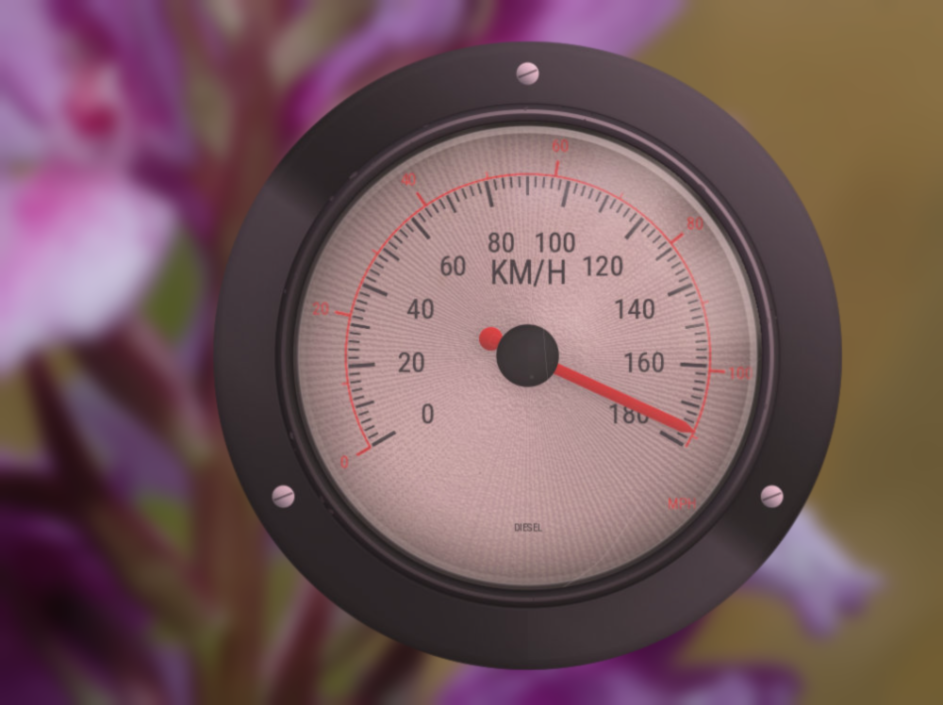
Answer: 176km/h
